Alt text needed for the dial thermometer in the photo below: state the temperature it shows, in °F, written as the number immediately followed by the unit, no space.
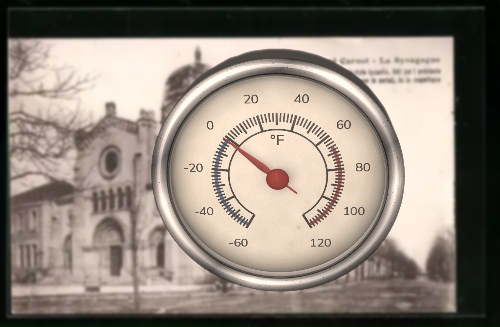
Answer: 0°F
